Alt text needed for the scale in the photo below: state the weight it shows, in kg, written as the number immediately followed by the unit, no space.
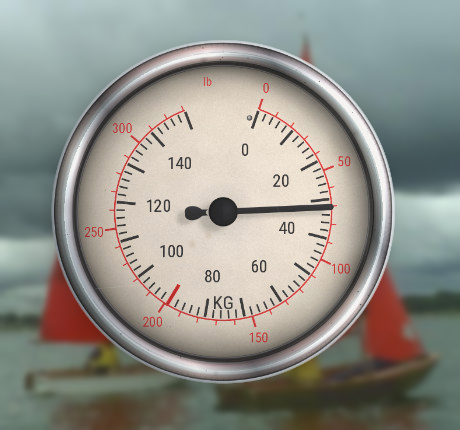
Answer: 32kg
